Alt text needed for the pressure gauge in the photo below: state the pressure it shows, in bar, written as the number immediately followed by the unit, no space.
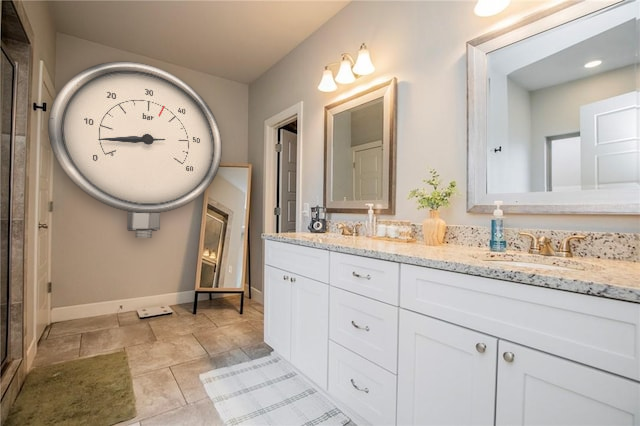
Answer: 5bar
